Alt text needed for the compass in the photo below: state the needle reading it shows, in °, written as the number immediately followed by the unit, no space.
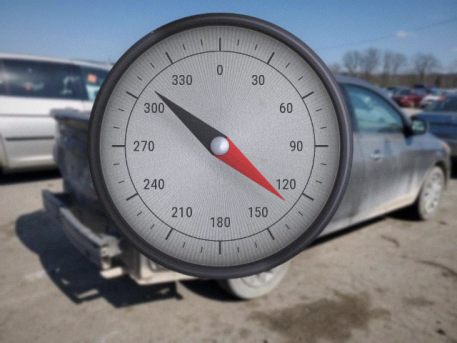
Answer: 130°
